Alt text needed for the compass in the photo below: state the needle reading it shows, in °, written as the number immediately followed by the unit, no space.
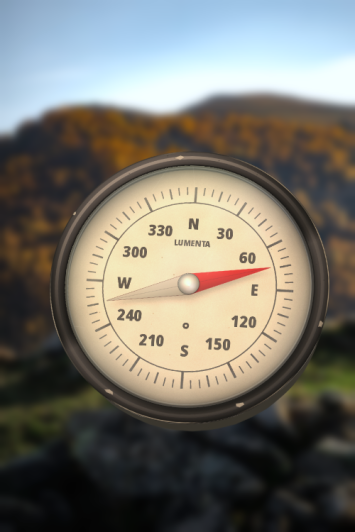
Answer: 75°
